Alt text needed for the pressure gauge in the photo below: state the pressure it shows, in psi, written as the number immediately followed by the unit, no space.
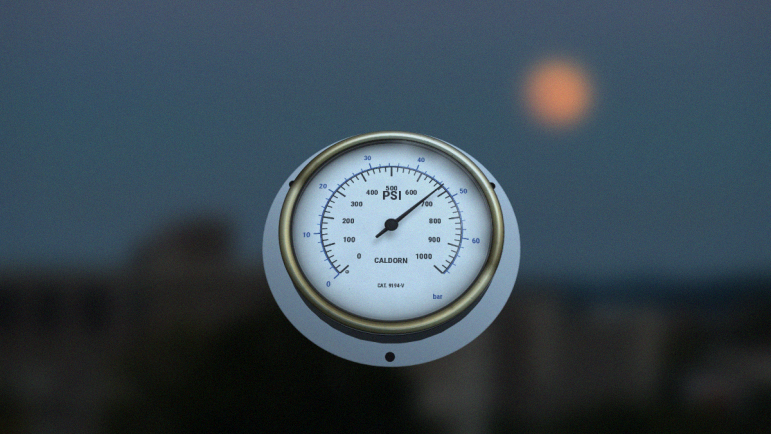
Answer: 680psi
